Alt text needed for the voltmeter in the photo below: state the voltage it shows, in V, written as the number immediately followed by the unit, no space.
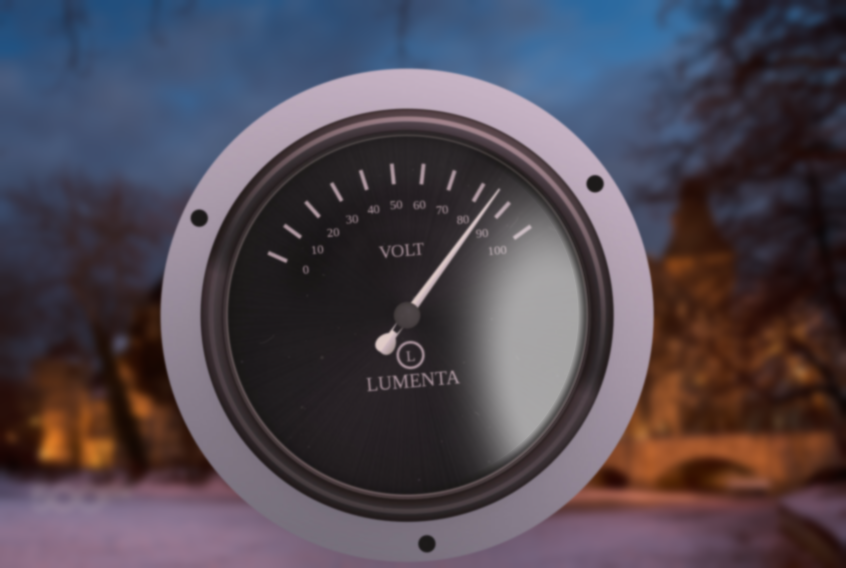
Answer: 85V
